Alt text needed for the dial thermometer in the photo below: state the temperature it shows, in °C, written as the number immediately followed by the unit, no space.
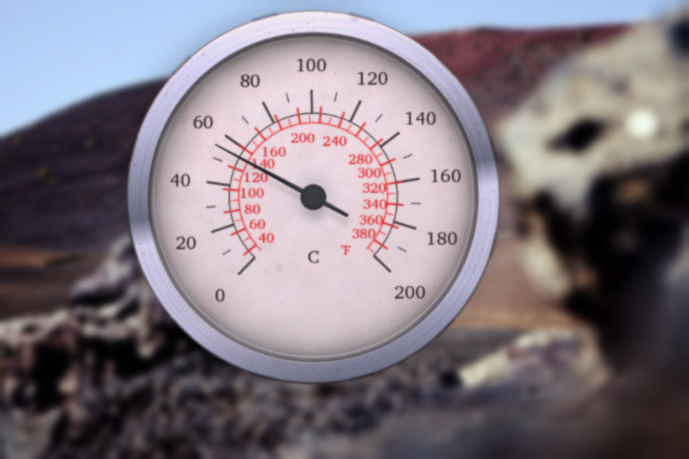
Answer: 55°C
